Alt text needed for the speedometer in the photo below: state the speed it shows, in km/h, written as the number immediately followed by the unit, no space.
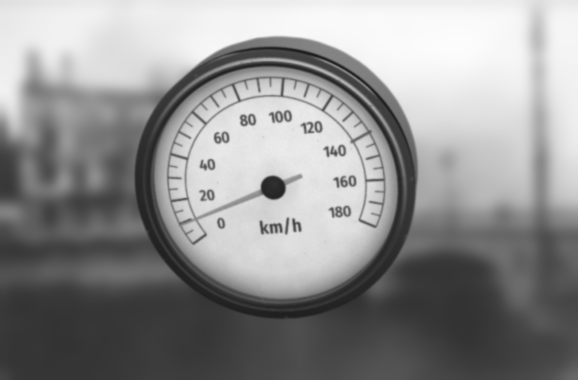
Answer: 10km/h
